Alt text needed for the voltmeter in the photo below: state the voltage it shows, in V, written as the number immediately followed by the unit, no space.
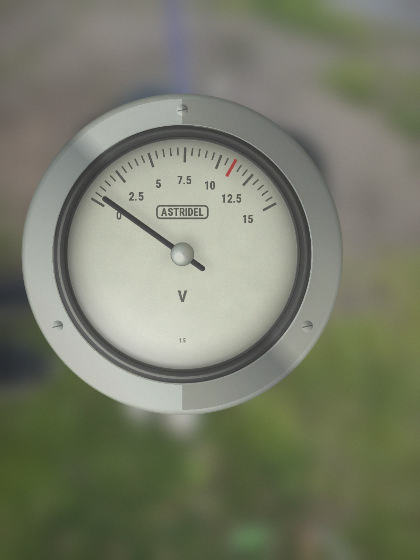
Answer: 0.5V
